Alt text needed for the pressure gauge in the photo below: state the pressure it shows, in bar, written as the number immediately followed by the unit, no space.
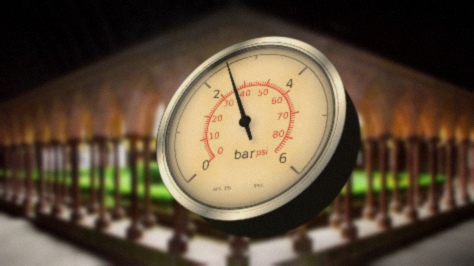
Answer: 2.5bar
